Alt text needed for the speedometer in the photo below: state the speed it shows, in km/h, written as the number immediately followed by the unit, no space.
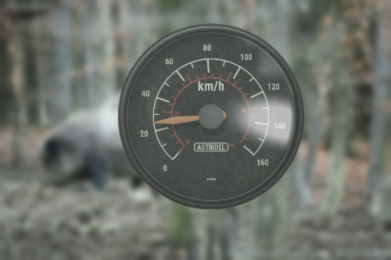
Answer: 25km/h
